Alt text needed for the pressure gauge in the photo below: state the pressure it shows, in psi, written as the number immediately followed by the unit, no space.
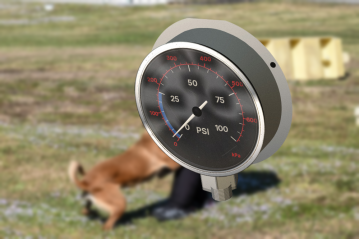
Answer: 2.5psi
